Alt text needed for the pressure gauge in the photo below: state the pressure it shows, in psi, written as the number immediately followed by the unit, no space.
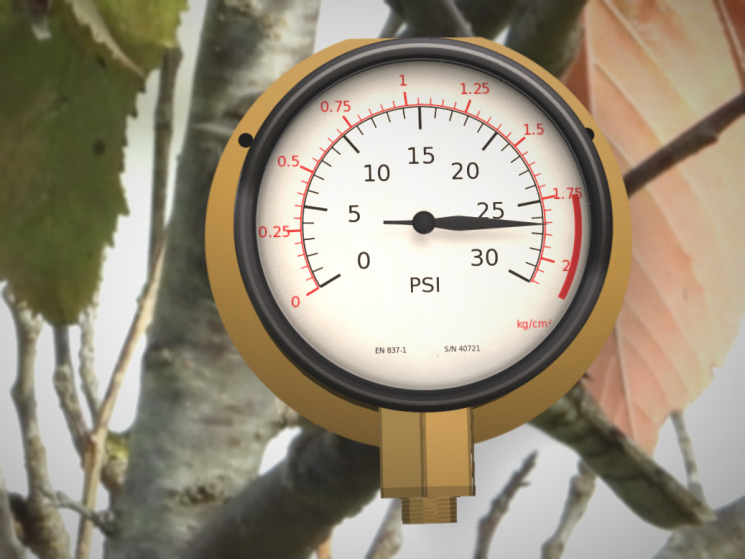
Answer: 26.5psi
